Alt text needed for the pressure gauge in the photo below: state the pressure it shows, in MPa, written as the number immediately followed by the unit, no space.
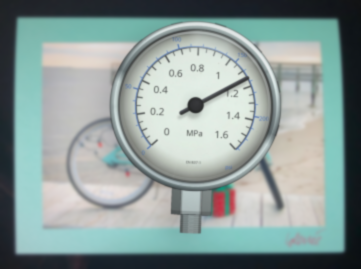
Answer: 1.15MPa
